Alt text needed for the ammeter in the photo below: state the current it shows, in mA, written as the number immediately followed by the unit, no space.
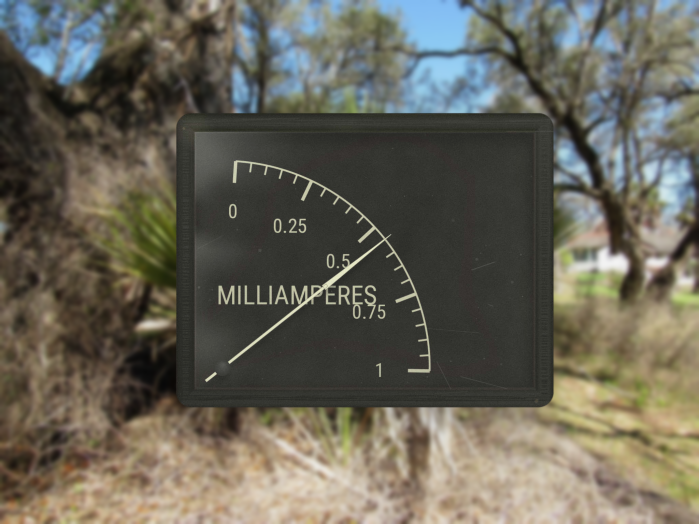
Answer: 0.55mA
